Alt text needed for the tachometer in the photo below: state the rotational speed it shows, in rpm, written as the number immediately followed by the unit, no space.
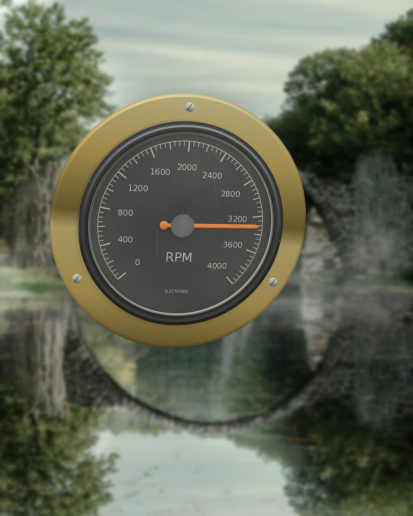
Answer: 3300rpm
